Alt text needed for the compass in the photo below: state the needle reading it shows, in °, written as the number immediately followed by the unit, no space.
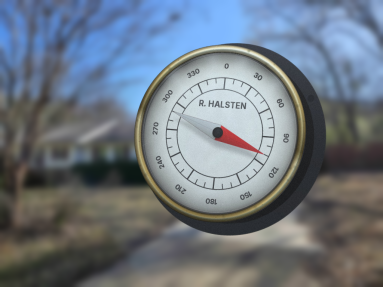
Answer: 110°
